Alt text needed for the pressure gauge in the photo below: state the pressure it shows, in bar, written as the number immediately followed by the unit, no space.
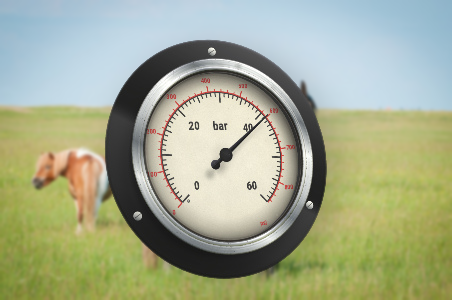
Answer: 41bar
